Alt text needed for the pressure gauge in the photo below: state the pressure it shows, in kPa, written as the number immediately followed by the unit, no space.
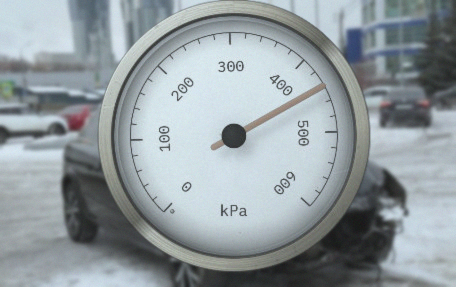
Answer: 440kPa
